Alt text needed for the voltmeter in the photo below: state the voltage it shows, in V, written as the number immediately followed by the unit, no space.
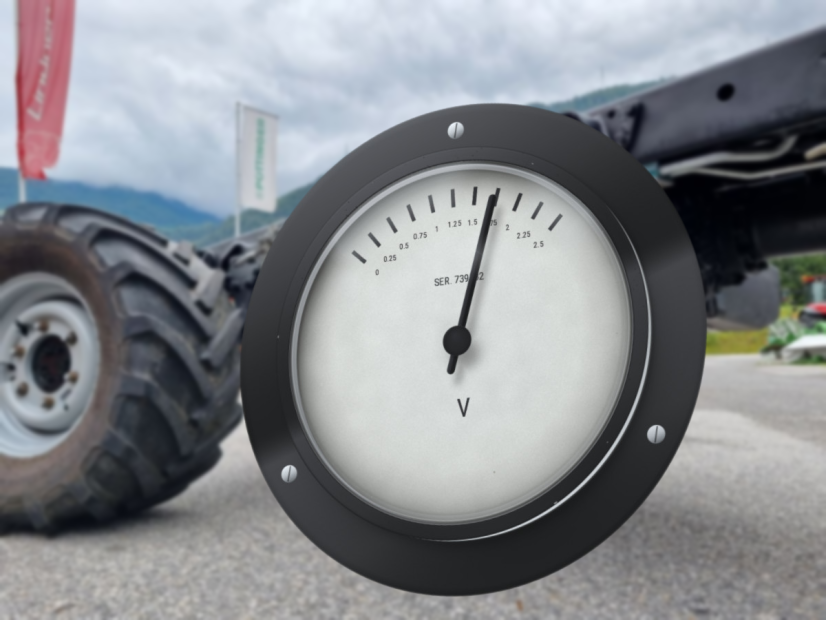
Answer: 1.75V
